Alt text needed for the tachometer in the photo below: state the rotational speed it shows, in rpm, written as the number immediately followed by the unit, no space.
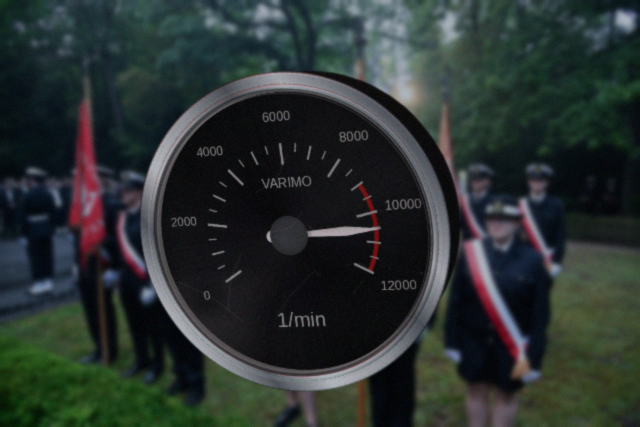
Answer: 10500rpm
